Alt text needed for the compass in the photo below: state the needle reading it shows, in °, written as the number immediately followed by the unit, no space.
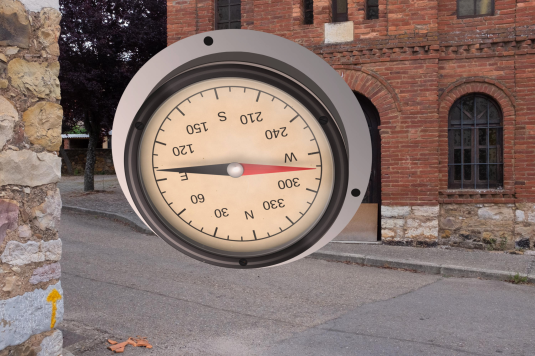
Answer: 280°
